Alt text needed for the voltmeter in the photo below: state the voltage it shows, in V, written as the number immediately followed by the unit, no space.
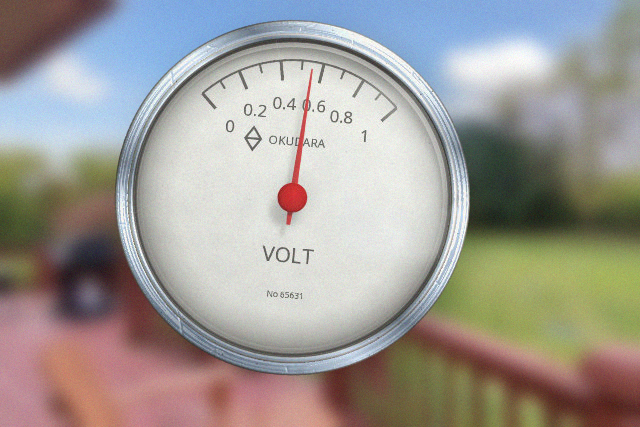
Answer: 0.55V
